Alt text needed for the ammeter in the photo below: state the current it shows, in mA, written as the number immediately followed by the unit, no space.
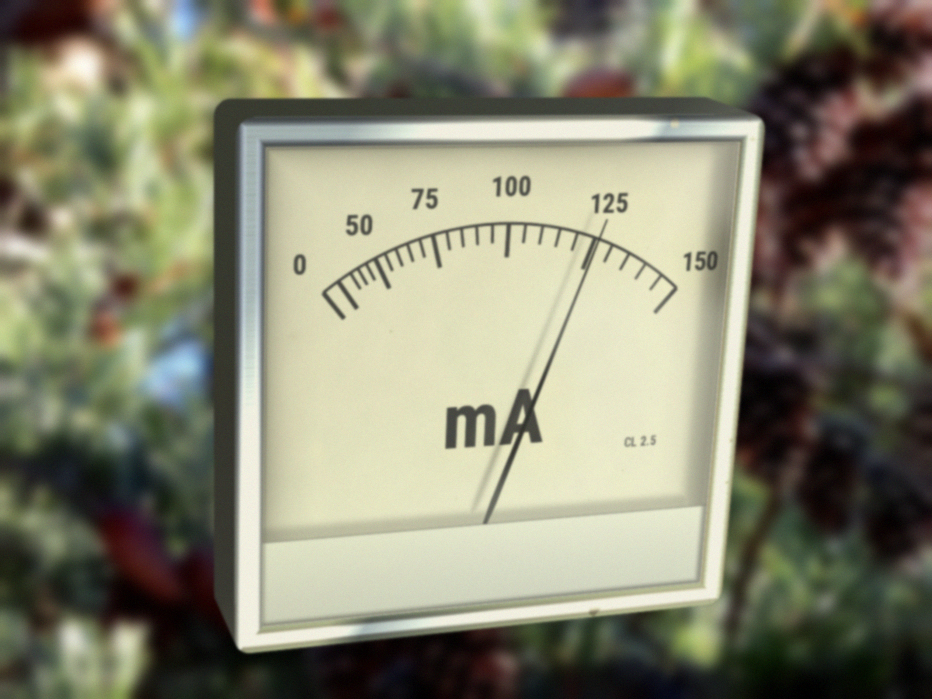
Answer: 125mA
